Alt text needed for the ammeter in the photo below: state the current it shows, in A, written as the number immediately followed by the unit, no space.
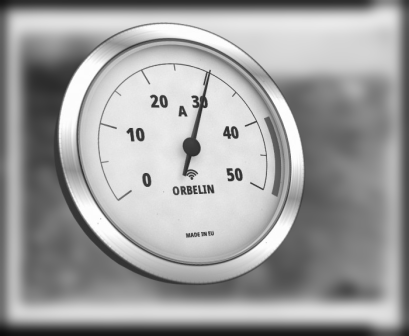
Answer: 30A
